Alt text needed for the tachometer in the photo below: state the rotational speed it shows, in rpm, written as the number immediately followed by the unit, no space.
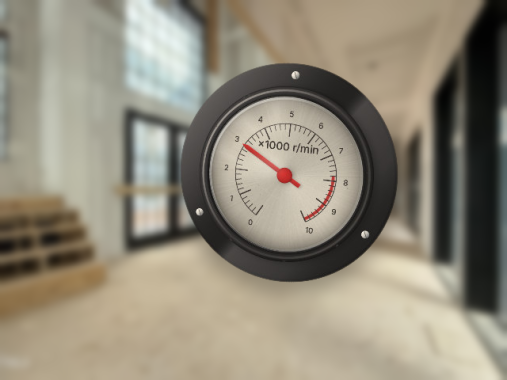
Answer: 3000rpm
